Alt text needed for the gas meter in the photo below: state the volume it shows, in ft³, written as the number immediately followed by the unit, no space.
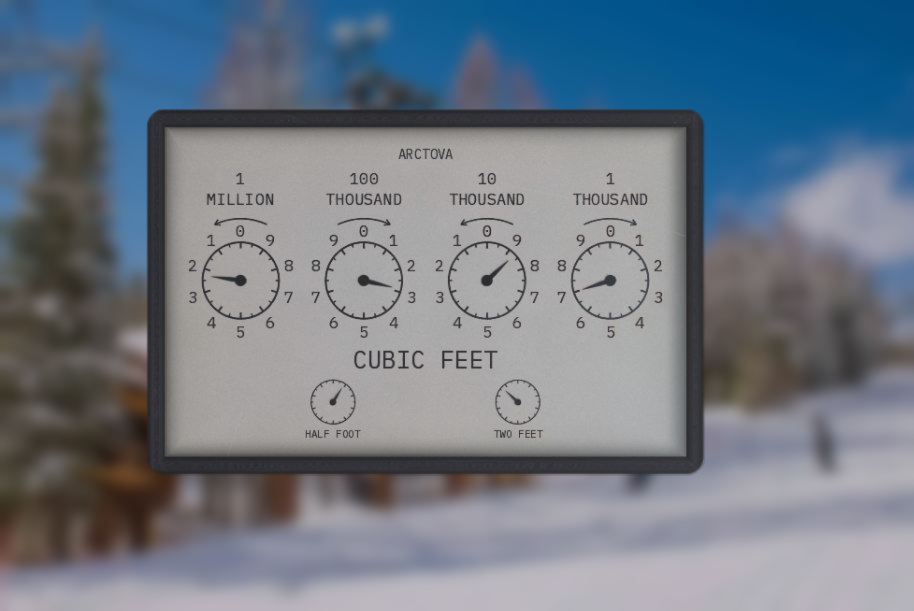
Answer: 228700ft³
